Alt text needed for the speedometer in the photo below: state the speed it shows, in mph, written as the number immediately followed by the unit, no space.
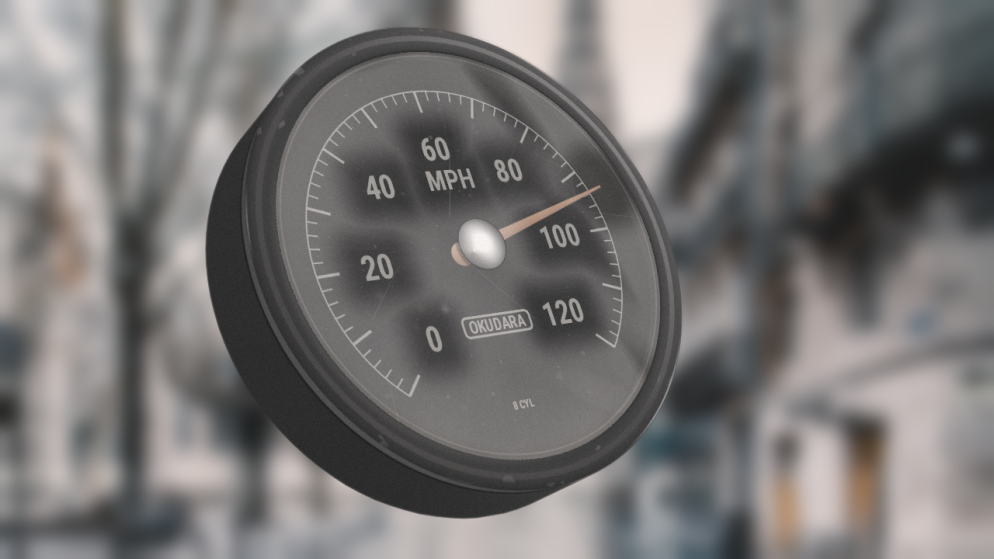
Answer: 94mph
